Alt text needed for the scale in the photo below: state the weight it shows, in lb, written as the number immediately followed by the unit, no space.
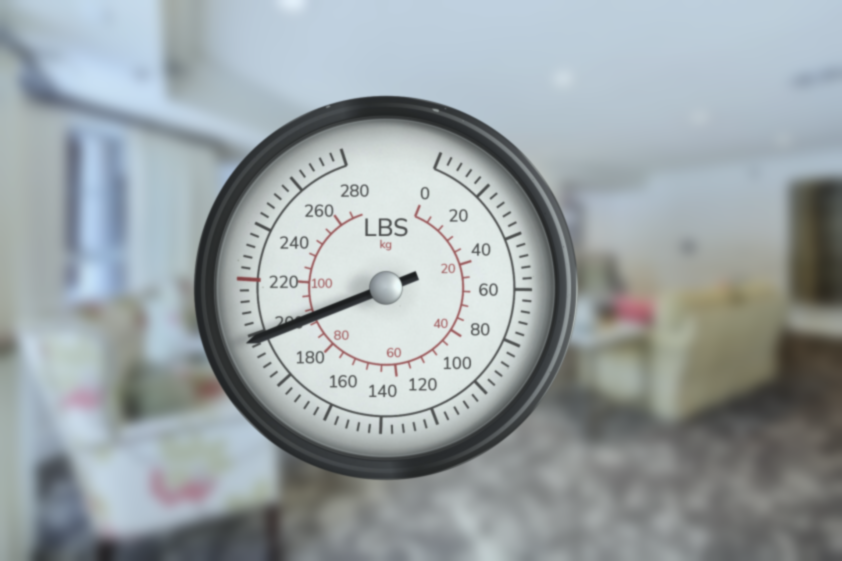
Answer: 198lb
